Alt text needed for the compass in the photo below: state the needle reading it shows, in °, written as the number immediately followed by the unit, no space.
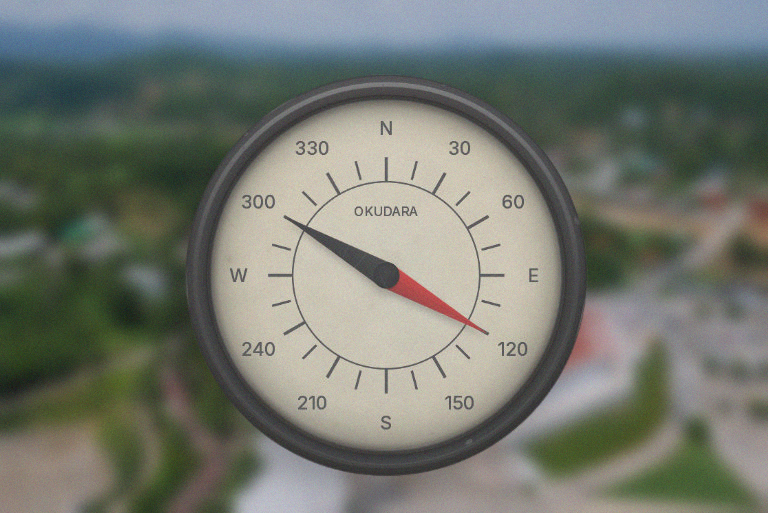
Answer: 120°
